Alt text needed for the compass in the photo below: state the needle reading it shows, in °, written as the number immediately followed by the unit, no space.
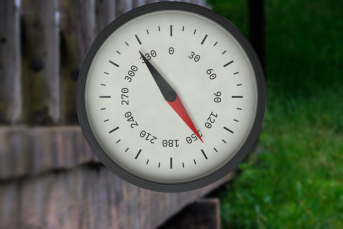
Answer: 145°
